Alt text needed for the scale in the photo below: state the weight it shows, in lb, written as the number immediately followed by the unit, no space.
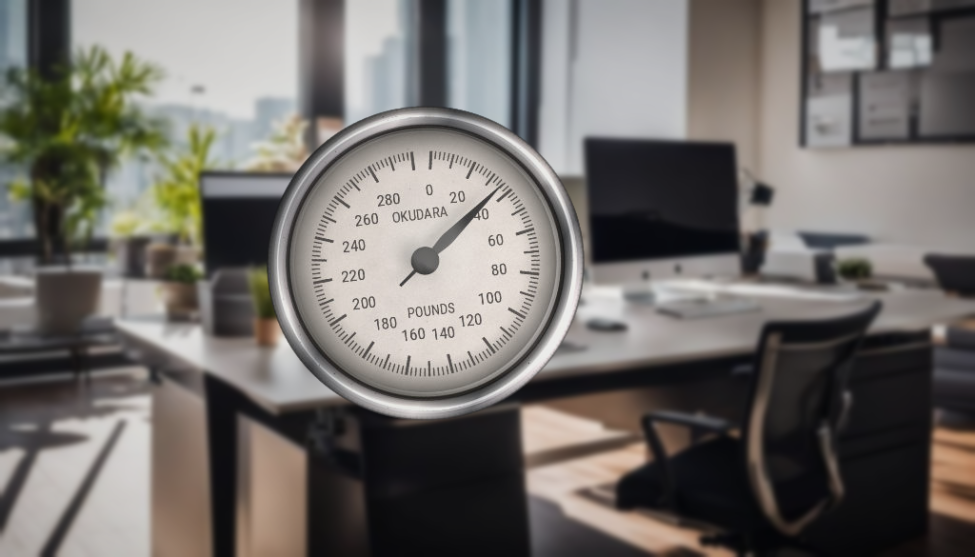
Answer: 36lb
